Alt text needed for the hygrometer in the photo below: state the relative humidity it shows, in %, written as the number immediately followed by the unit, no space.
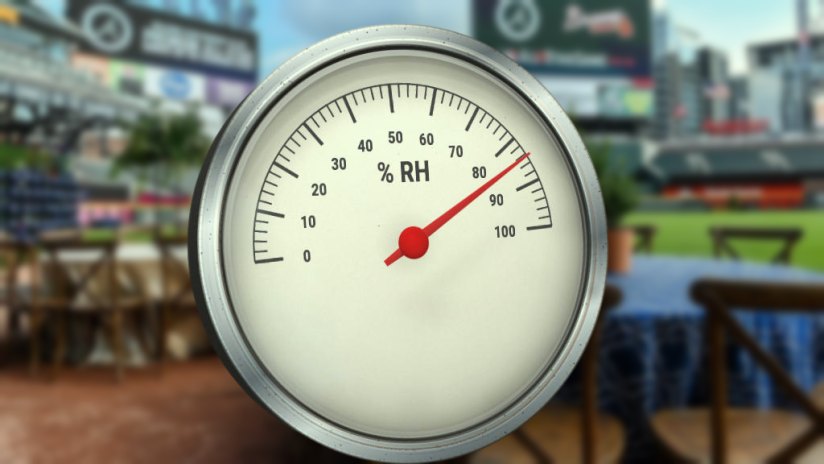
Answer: 84%
